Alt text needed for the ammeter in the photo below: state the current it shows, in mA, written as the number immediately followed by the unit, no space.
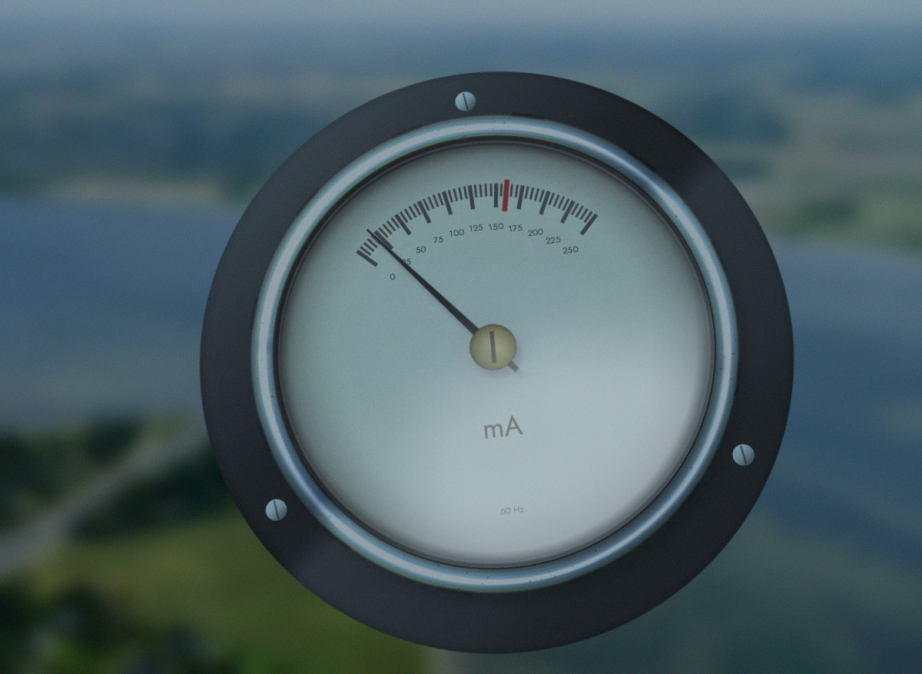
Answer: 20mA
